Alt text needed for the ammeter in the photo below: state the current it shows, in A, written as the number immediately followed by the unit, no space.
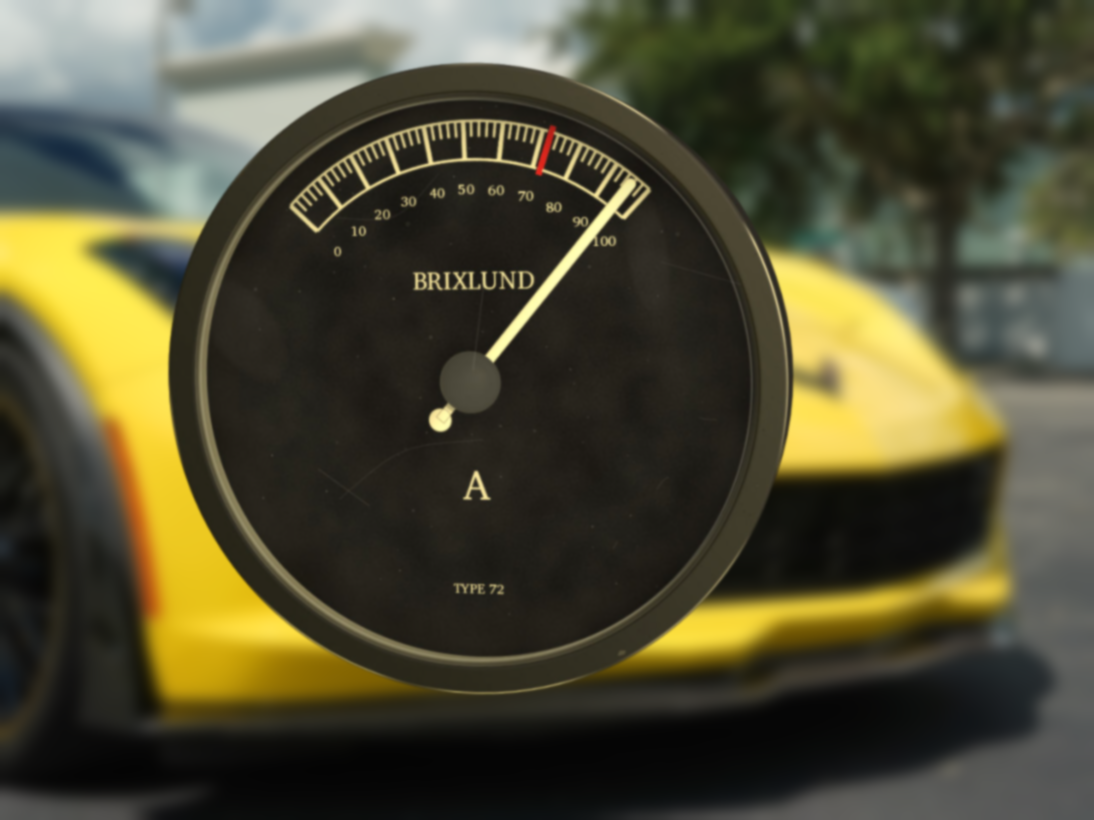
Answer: 96A
